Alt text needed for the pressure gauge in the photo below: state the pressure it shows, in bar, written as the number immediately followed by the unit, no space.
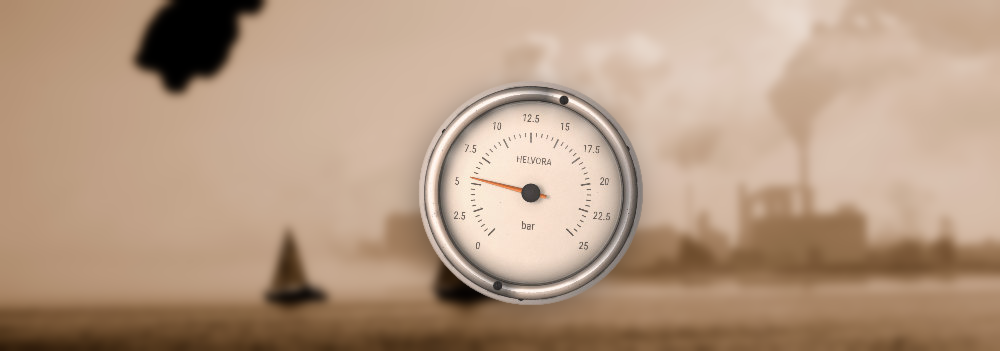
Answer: 5.5bar
